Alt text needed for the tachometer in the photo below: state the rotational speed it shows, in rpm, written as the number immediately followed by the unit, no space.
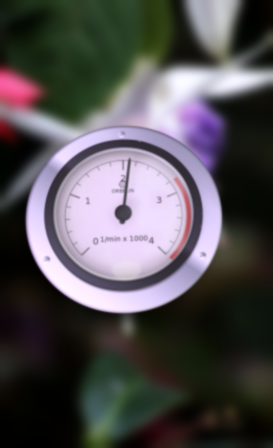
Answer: 2100rpm
